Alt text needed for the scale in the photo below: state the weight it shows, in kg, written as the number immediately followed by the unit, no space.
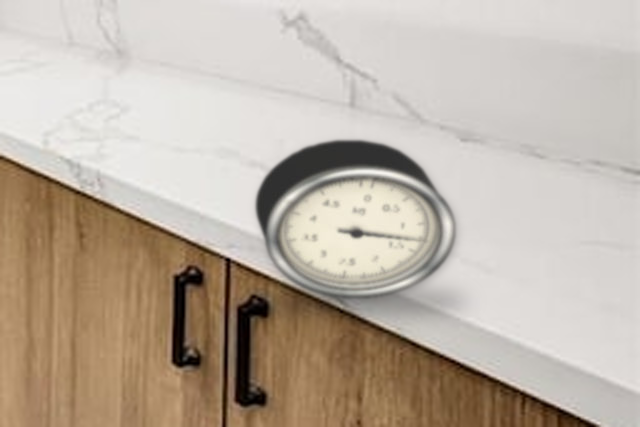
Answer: 1.25kg
